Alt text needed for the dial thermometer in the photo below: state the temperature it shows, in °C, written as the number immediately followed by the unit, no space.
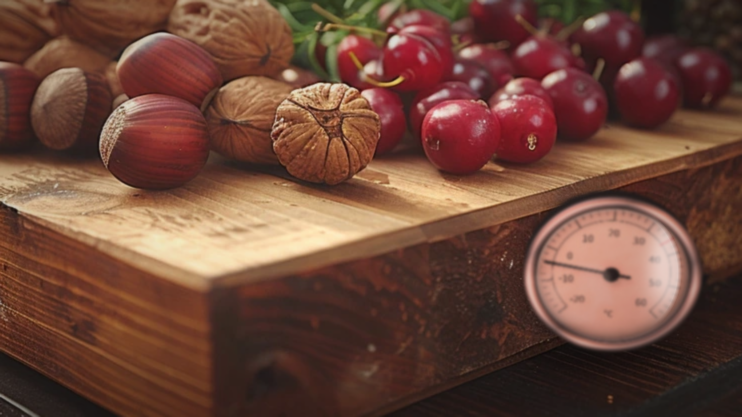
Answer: -4°C
